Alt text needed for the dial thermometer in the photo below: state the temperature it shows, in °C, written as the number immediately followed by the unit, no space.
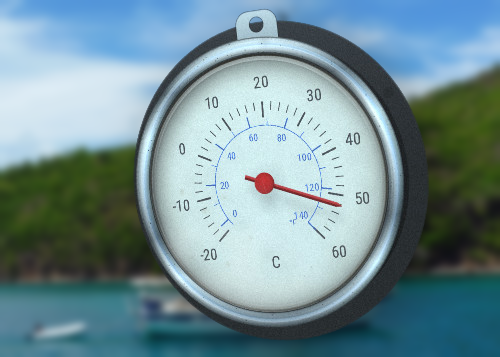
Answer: 52°C
